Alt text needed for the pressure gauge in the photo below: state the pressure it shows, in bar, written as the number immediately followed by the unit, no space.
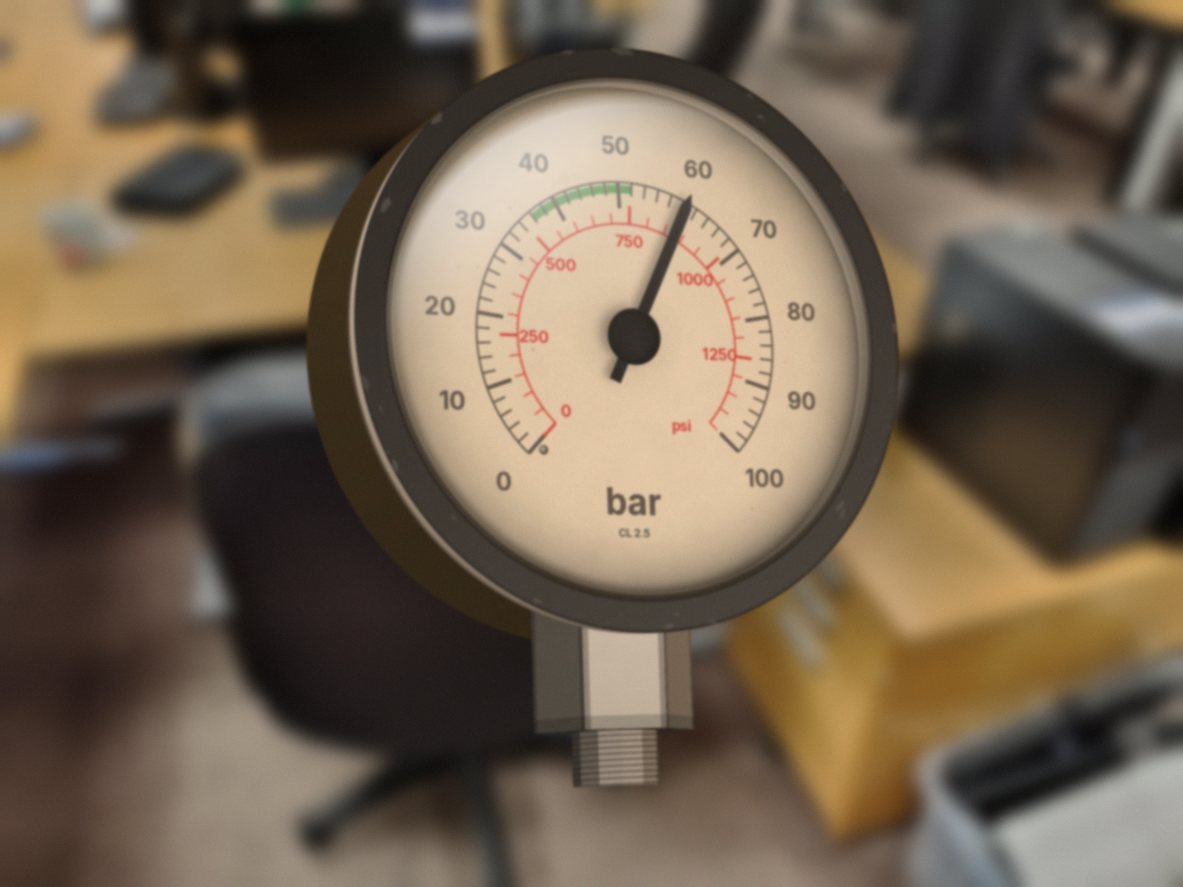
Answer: 60bar
